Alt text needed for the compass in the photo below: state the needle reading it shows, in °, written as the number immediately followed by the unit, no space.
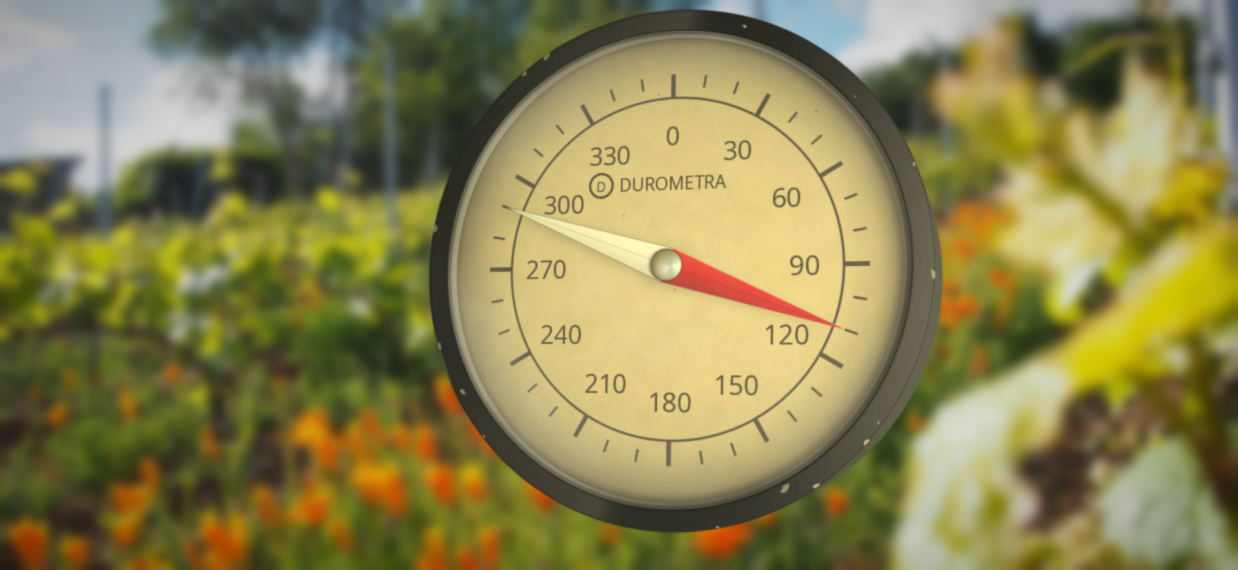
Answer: 110°
